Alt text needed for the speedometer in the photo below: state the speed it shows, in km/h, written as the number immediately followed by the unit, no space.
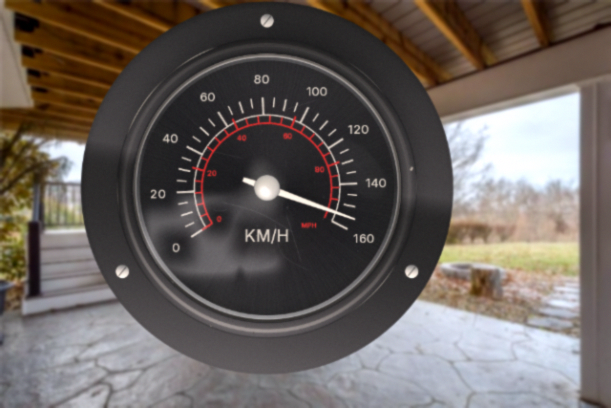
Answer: 155km/h
